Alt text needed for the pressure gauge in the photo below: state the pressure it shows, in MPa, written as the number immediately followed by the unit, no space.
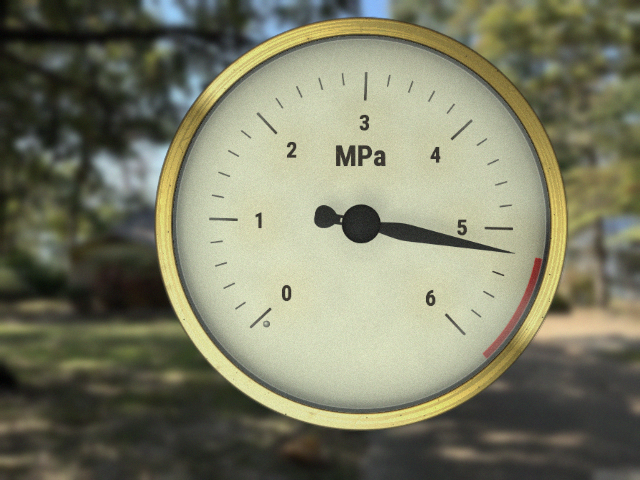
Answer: 5.2MPa
